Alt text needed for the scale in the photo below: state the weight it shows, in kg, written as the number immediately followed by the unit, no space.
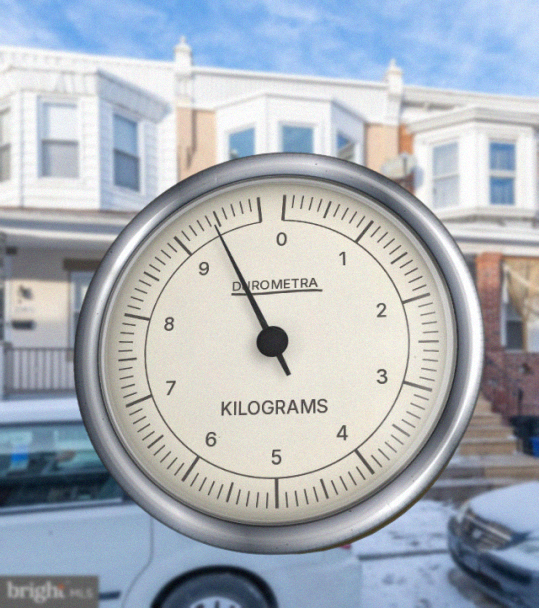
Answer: 9.45kg
